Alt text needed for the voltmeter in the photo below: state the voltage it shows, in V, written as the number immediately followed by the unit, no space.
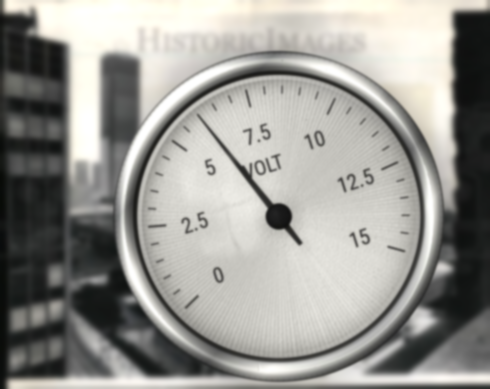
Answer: 6V
